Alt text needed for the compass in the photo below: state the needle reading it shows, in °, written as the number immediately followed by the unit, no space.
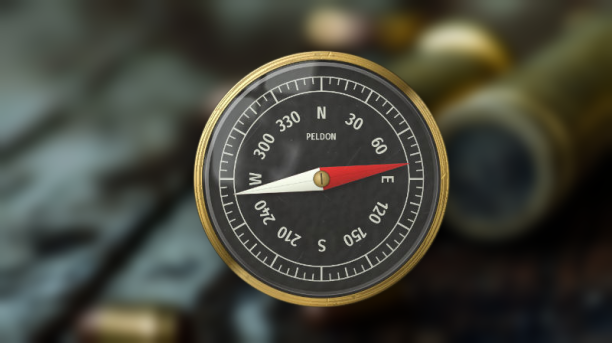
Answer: 80°
